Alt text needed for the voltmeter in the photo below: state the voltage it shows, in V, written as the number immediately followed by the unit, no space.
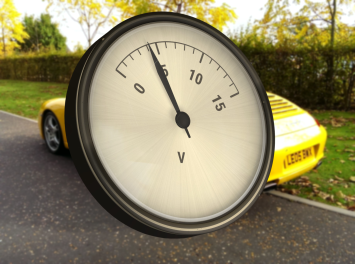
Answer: 4V
